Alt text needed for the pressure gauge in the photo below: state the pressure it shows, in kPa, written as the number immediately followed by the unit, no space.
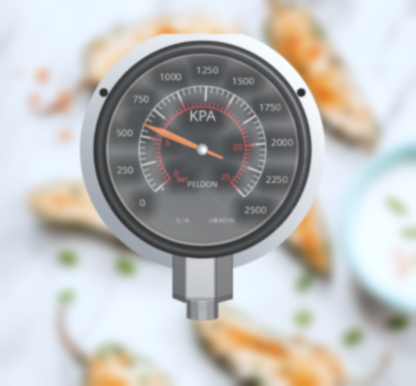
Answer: 600kPa
